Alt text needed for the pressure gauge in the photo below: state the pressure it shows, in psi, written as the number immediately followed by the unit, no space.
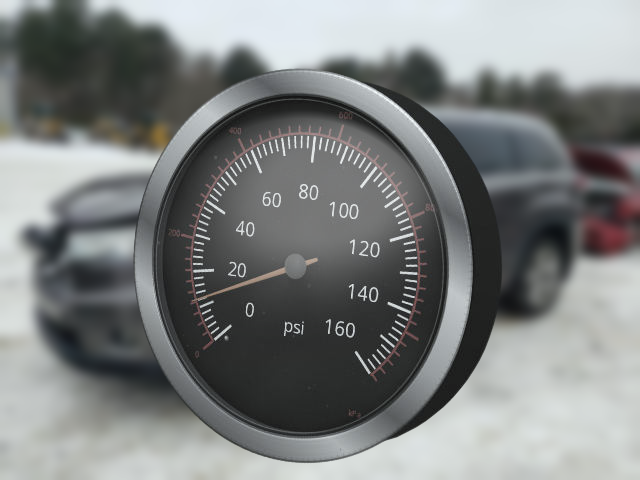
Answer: 12psi
